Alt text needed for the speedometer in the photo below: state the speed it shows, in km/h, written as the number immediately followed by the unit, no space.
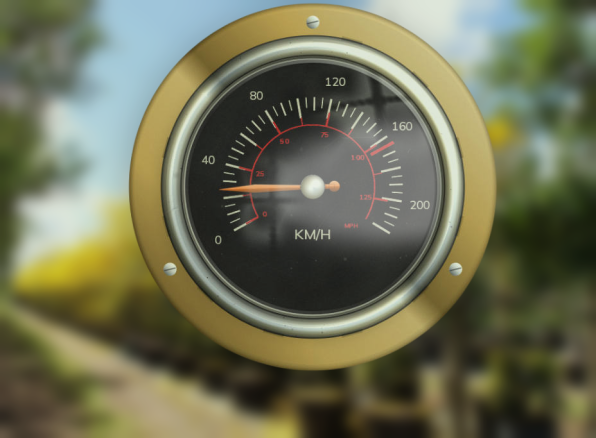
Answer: 25km/h
